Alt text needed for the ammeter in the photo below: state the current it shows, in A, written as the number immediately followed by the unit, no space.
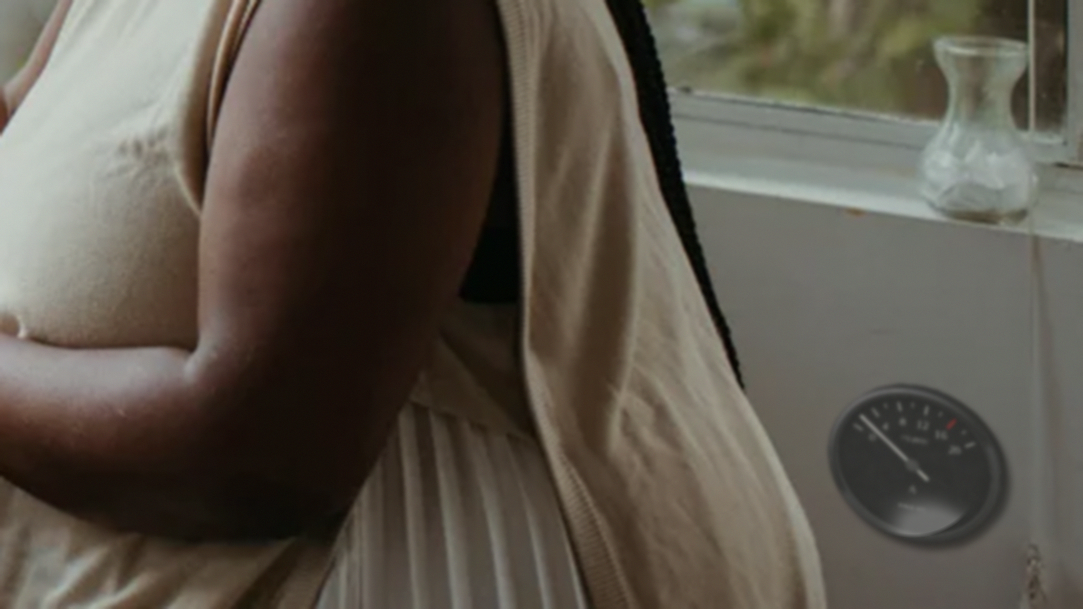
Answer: 2A
